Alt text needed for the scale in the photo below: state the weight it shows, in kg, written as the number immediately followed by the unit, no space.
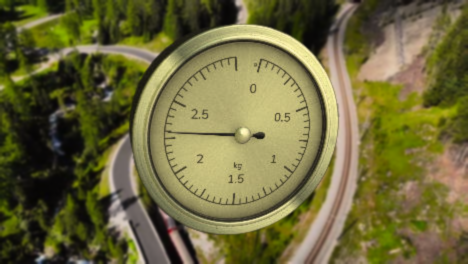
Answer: 2.3kg
